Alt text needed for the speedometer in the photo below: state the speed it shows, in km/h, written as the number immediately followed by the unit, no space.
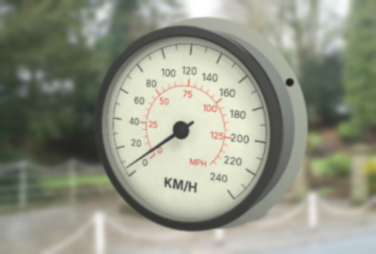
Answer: 5km/h
